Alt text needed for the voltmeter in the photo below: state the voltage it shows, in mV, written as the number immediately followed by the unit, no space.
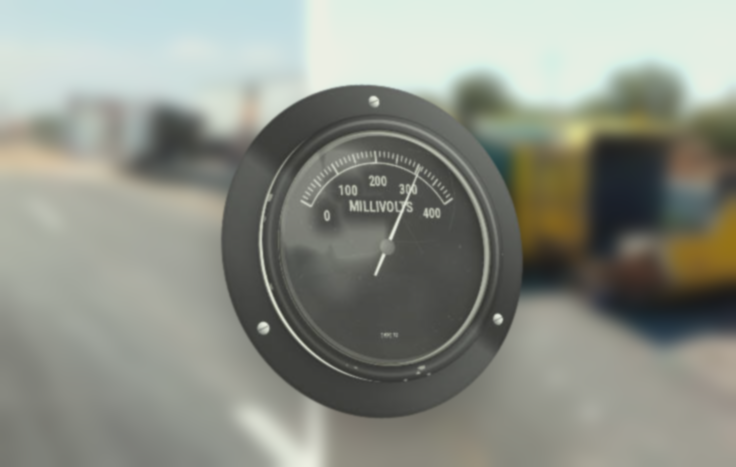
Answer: 300mV
